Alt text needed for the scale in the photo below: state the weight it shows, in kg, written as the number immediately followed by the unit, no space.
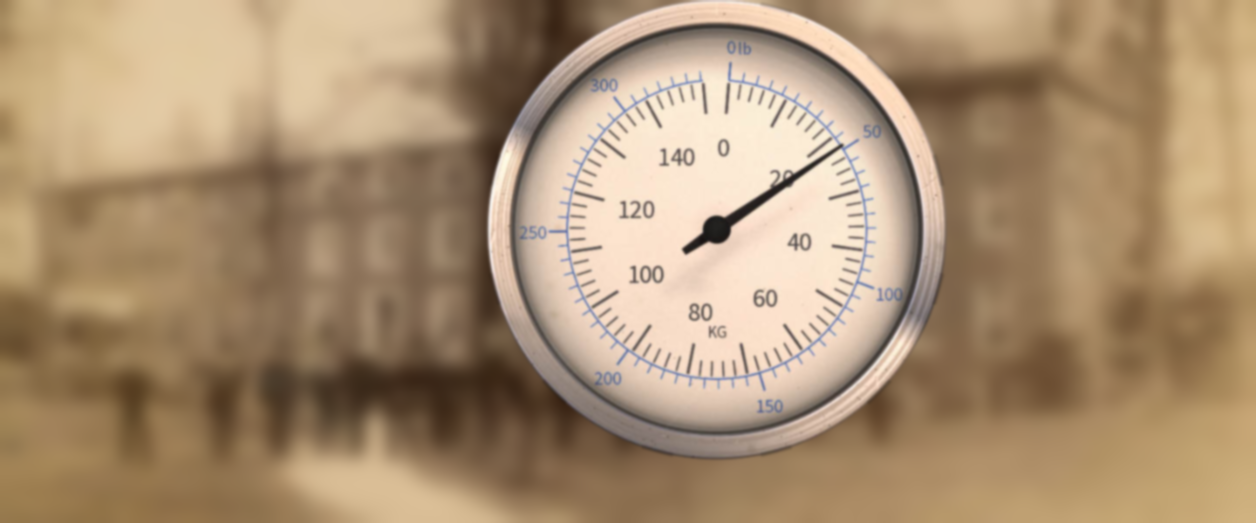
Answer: 22kg
